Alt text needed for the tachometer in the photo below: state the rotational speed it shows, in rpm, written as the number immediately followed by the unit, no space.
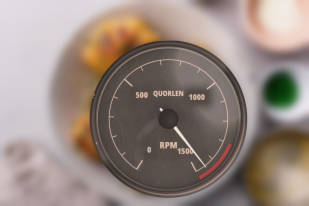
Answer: 1450rpm
